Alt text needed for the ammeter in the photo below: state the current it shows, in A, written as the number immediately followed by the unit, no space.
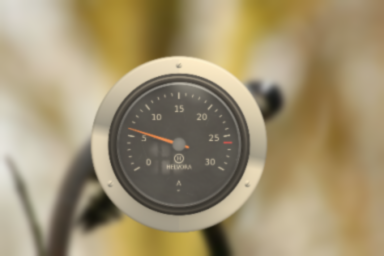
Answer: 6A
